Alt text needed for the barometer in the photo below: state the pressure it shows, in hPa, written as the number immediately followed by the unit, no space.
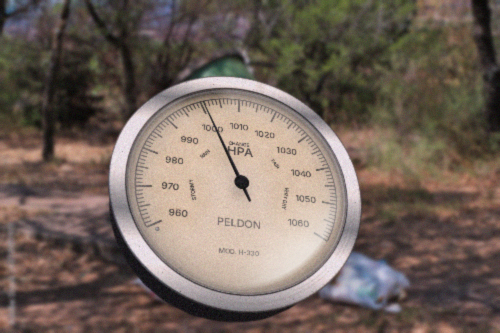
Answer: 1000hPa
